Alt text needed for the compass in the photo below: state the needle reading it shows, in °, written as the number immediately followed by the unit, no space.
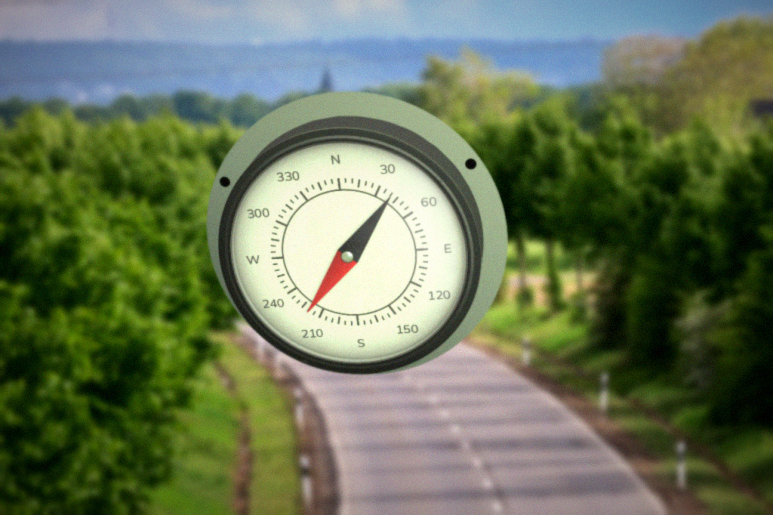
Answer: 220°
